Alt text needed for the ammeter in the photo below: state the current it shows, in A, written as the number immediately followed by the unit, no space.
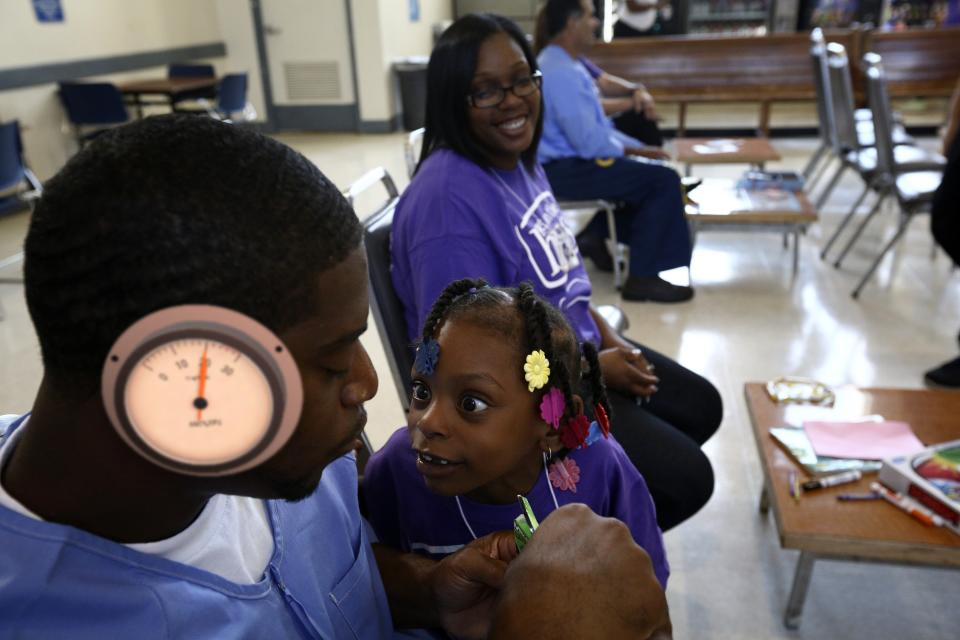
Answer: 20A
